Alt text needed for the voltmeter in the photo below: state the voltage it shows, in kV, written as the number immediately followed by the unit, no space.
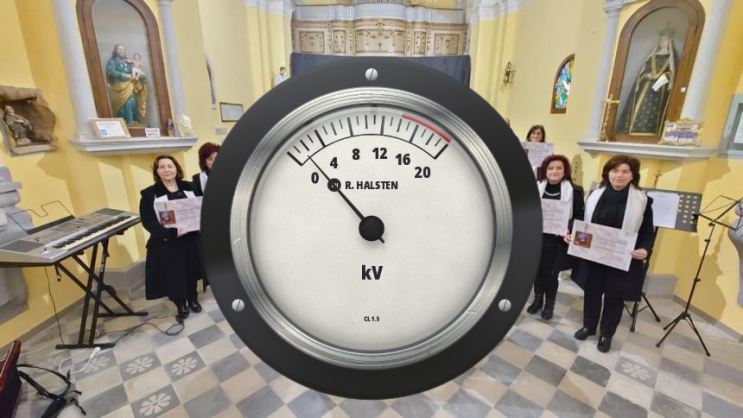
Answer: 1.5kV
